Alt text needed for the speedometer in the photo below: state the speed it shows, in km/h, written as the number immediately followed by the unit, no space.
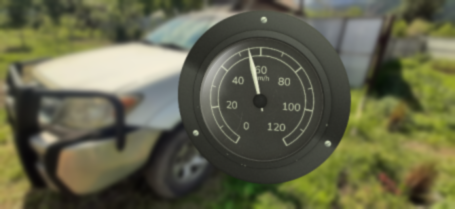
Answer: 55km/h
